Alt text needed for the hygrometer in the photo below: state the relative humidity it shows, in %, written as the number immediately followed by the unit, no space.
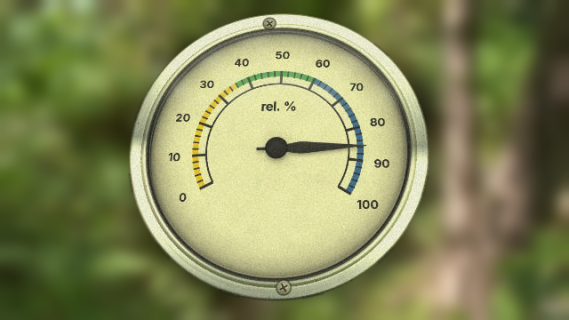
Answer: 86%
